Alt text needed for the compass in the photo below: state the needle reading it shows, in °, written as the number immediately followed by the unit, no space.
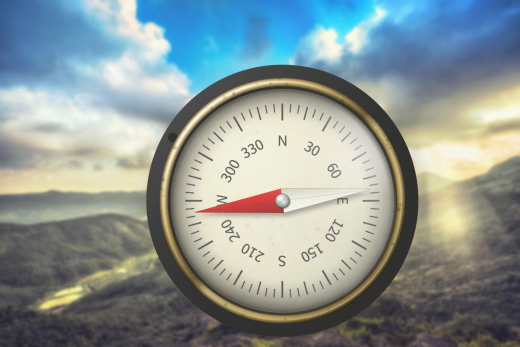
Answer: 262.5°
